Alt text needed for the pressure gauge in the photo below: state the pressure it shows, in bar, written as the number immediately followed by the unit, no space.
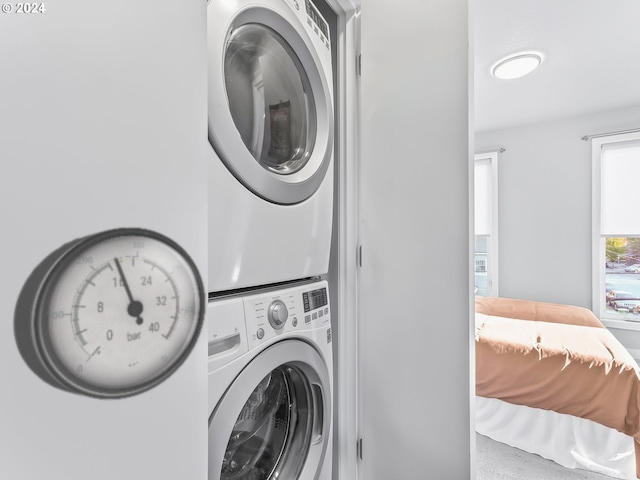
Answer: 17bar
